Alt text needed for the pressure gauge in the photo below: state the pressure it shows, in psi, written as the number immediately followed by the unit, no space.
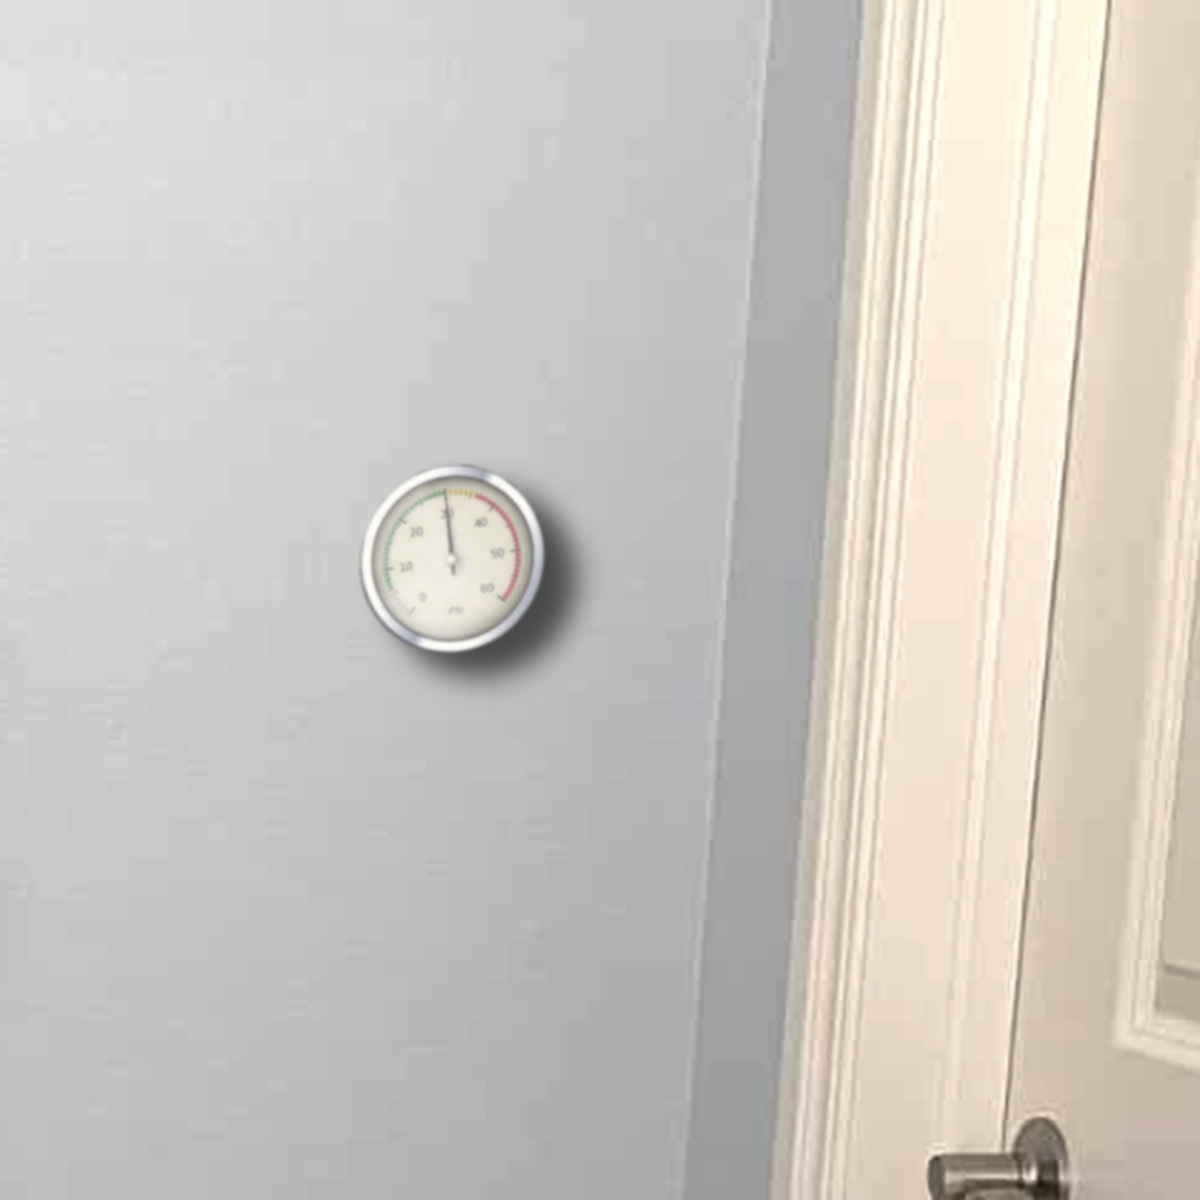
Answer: 30psi
